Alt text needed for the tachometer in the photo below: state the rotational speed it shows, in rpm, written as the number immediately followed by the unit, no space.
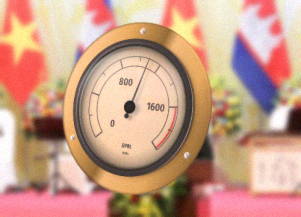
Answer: 1100rpm
